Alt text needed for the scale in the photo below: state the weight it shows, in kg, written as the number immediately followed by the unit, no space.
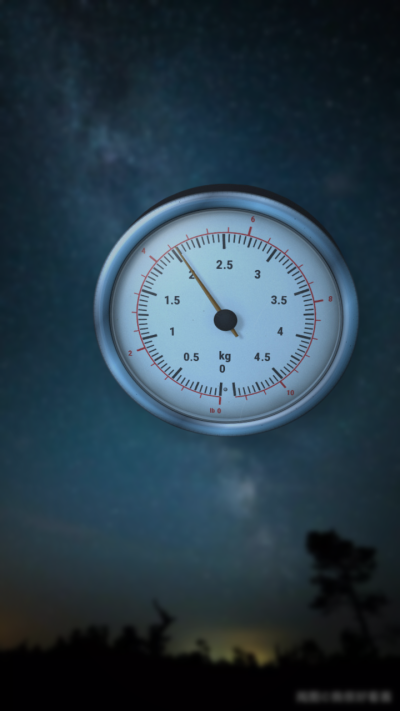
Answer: 2.05kg
